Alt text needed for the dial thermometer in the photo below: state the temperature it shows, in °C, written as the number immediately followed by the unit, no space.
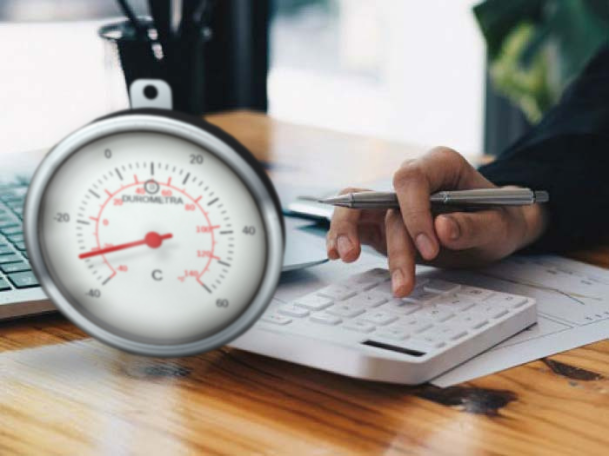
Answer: -30°C
